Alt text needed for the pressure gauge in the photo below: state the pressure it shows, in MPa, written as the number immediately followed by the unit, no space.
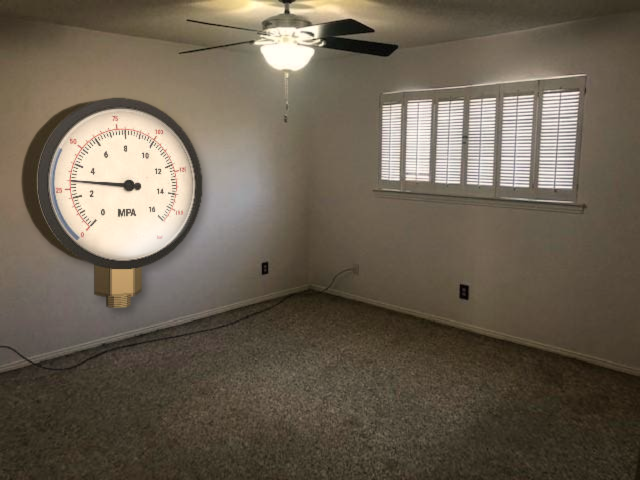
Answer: 3MPa
